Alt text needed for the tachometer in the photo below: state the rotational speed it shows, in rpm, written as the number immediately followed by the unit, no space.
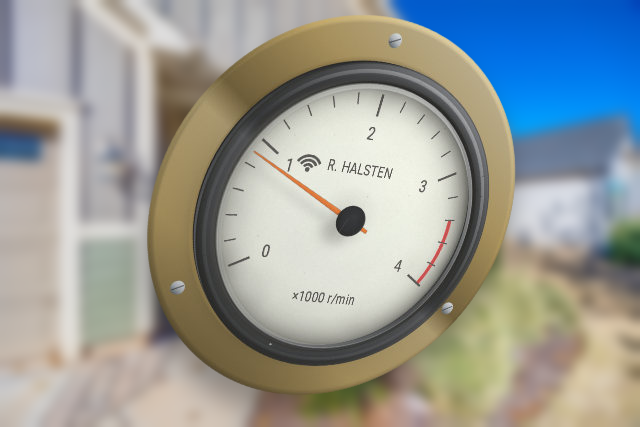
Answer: 900rpm
